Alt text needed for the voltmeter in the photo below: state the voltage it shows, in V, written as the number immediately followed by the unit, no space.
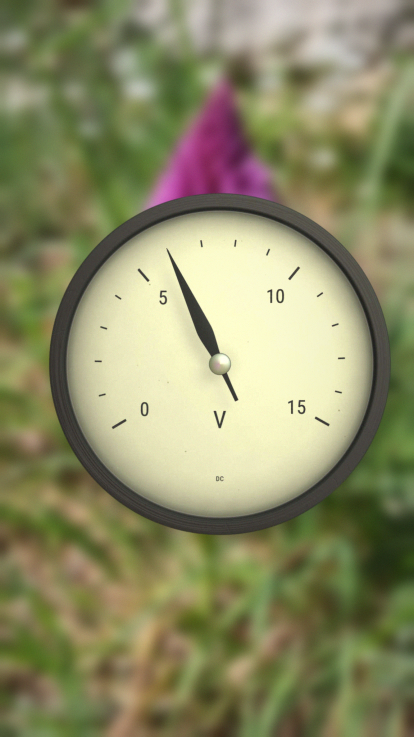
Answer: 6V
